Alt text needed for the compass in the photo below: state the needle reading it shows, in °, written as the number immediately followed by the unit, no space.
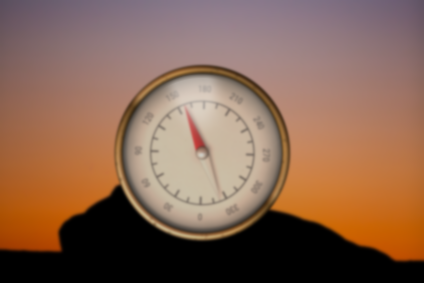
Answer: 157.5°
